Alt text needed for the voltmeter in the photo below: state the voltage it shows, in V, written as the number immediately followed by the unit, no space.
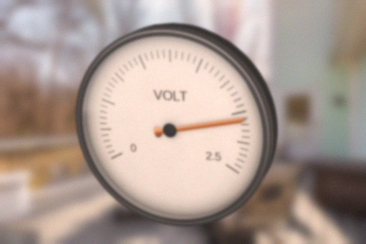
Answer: 2.05V
